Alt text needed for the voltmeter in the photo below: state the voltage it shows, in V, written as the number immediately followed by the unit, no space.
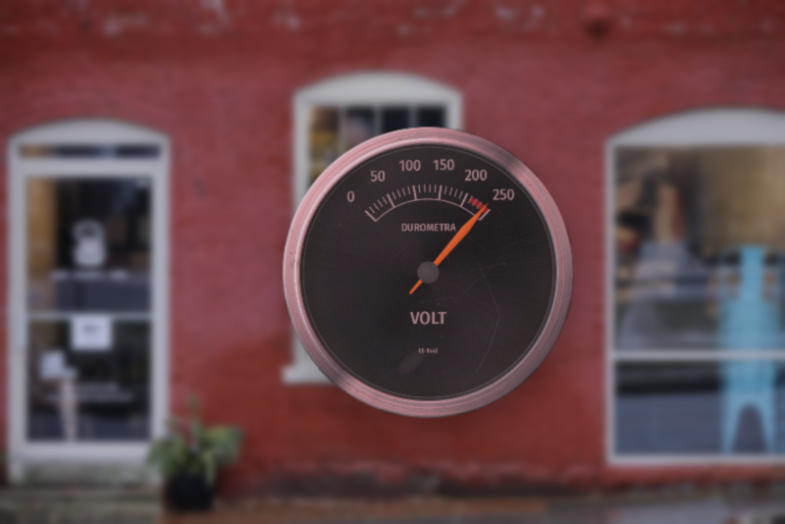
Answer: 240V
